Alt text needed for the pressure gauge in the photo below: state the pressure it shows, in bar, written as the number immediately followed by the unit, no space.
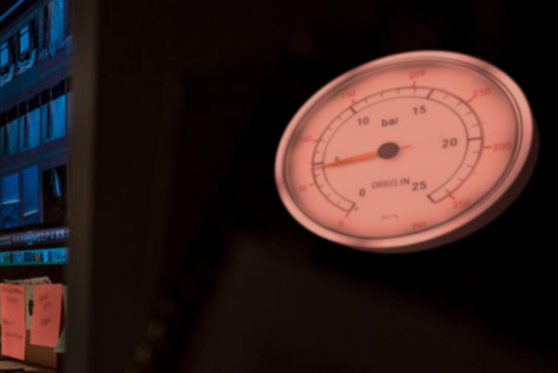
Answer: 4.5bar
